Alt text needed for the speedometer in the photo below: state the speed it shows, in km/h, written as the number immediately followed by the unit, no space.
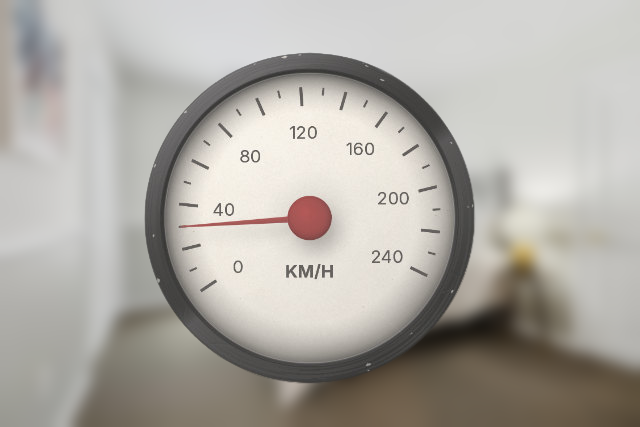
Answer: 30km/h
